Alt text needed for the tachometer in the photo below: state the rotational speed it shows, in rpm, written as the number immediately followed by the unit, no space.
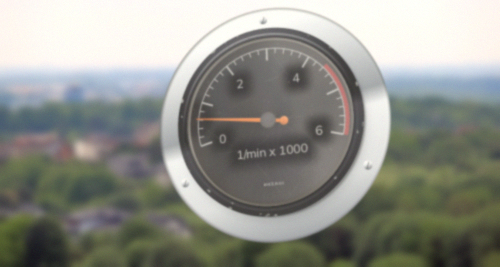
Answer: 600rpm
